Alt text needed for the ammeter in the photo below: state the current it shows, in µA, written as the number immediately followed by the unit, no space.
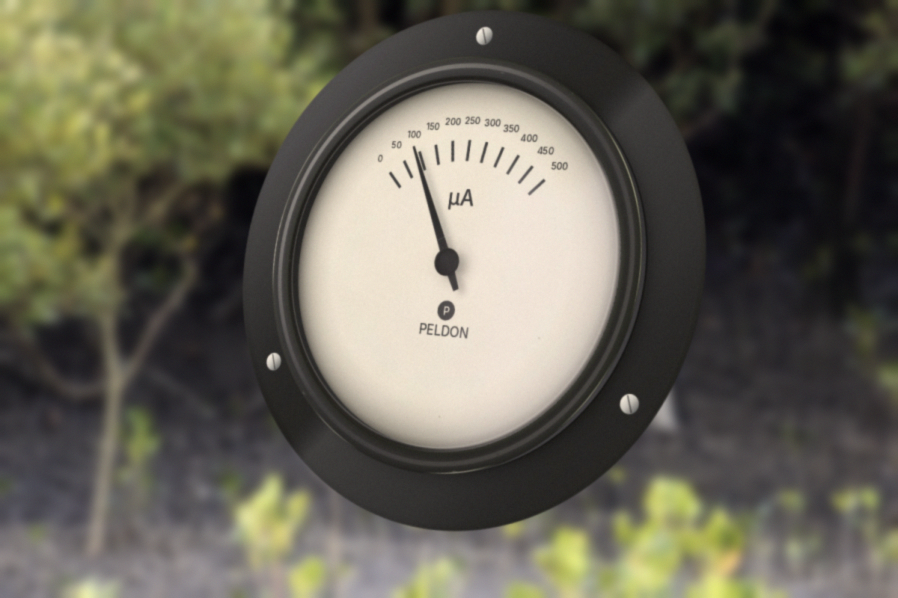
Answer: 100µA
